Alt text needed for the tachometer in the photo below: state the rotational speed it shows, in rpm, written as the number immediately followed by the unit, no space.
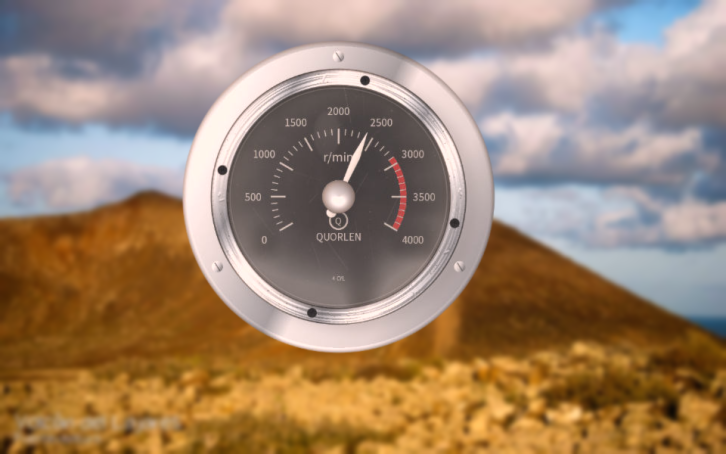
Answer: 2400rpm
